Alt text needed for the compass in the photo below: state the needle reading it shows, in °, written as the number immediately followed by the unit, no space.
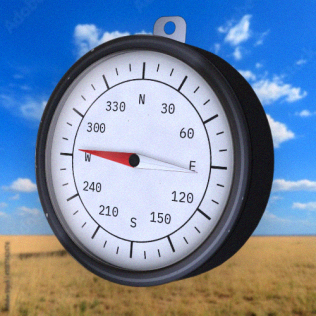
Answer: 275°
